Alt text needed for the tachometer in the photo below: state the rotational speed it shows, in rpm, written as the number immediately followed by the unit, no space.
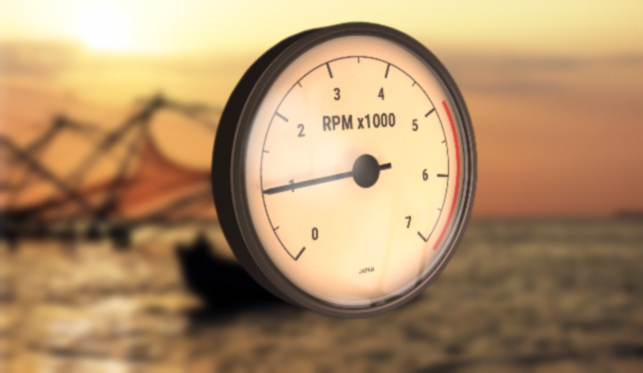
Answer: 1000rpm
